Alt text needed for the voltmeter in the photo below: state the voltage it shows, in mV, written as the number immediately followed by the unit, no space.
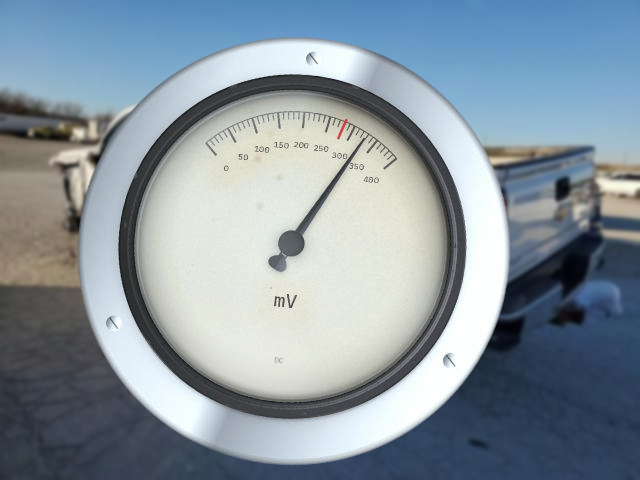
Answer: 330mV
